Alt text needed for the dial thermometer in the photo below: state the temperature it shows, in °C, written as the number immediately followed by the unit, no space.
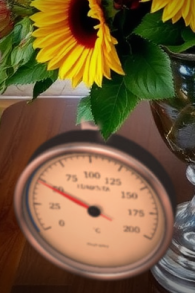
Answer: 50°C
